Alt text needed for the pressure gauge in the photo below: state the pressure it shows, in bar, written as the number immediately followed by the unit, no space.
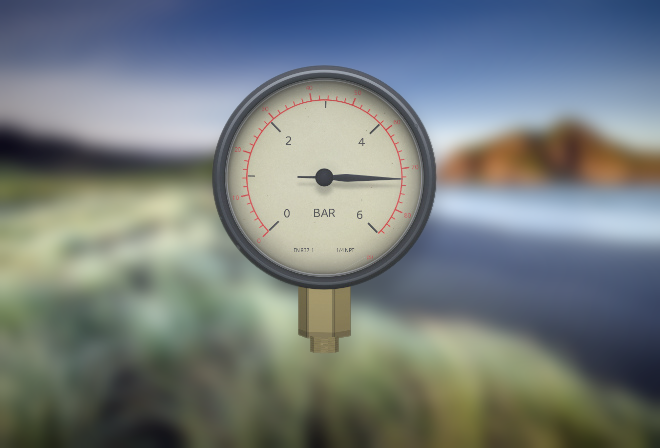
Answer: 5bar
